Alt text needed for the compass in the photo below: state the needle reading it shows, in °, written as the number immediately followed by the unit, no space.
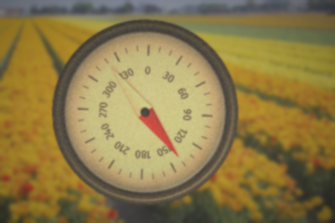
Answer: 140°
